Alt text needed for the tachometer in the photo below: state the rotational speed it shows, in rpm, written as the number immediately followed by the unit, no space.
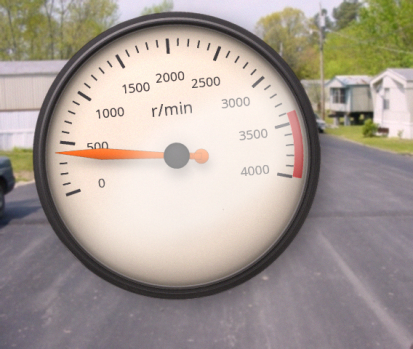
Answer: 400rpm
